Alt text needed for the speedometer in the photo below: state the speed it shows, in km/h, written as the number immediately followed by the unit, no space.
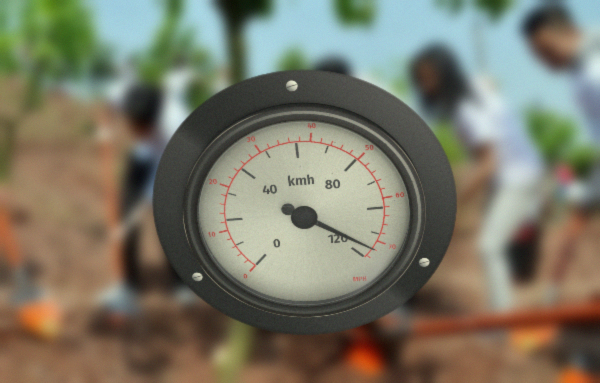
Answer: 115km/h
